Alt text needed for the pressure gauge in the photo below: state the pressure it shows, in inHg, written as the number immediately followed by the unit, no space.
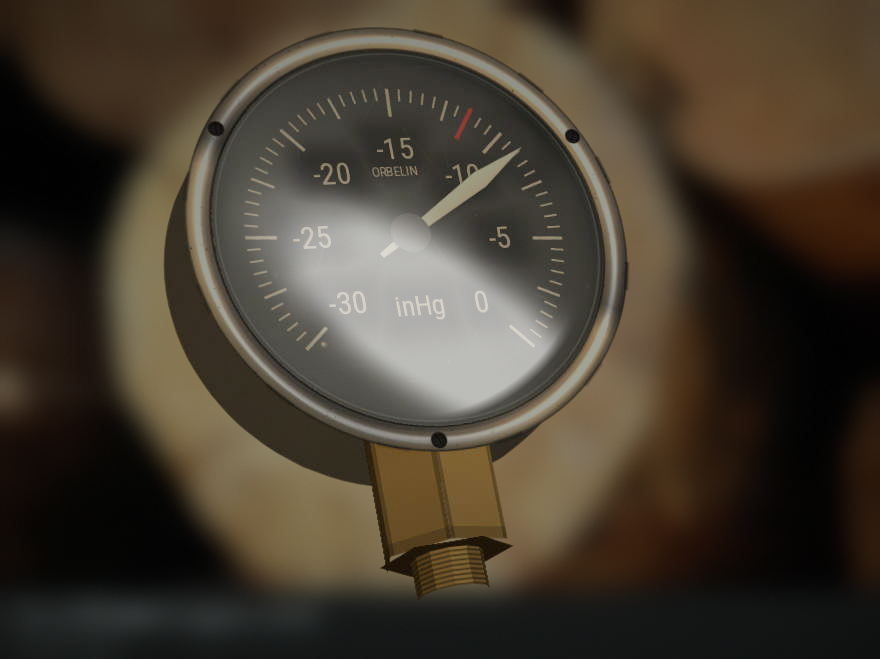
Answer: -9inHg
